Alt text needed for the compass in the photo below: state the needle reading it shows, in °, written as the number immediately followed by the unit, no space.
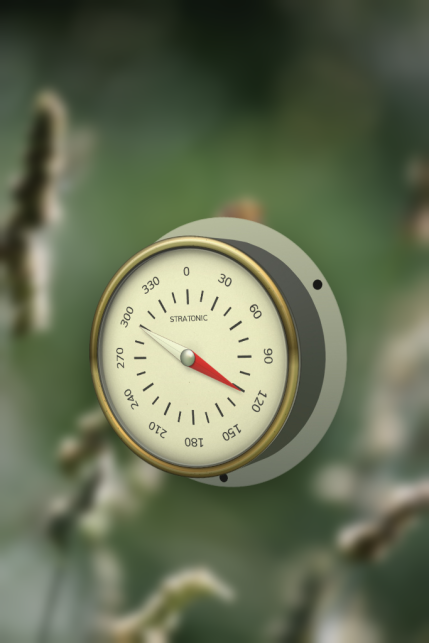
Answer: 120°
